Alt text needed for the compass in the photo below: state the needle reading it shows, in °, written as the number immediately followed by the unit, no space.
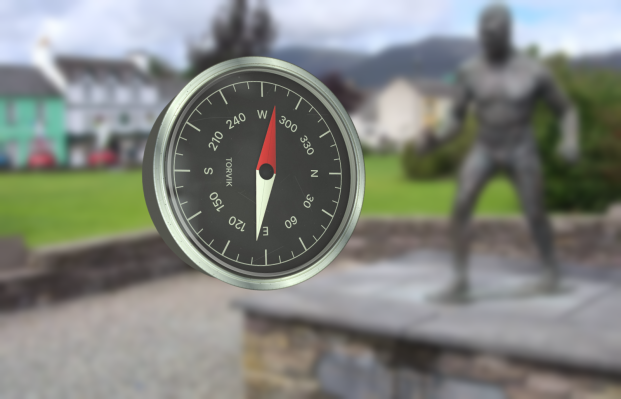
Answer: 280°
